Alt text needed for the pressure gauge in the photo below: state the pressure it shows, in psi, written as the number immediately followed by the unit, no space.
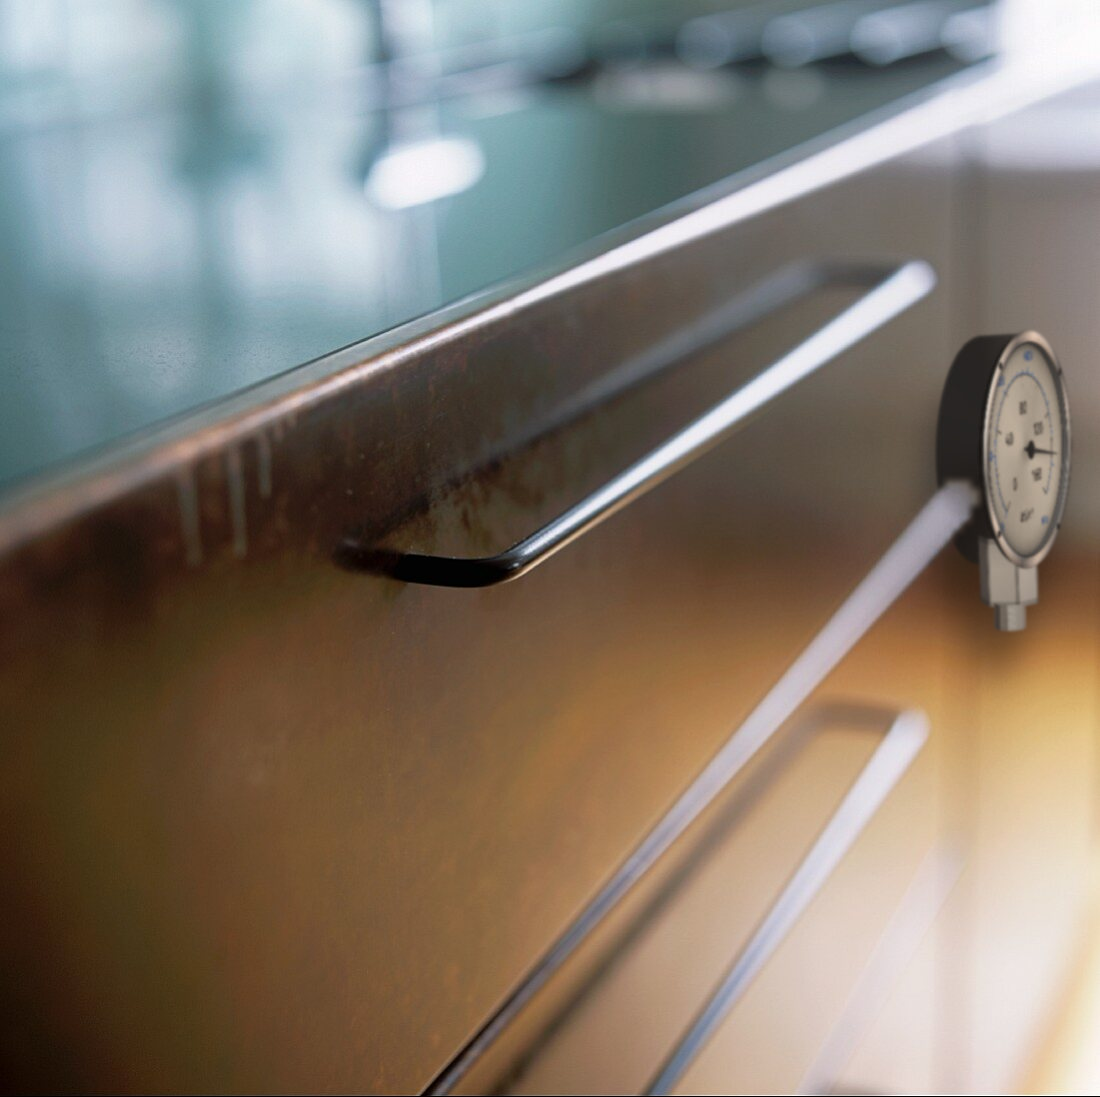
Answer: 140psi
